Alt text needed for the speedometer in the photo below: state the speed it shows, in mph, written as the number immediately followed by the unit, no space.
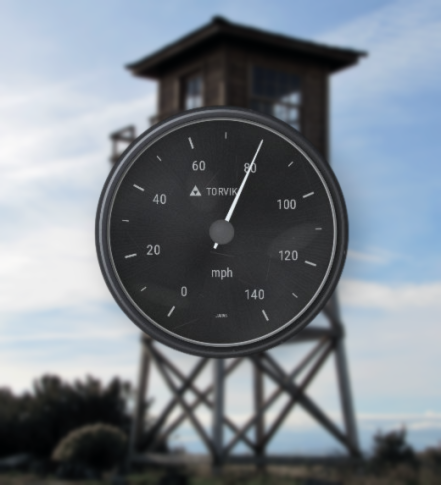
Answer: 80mph
